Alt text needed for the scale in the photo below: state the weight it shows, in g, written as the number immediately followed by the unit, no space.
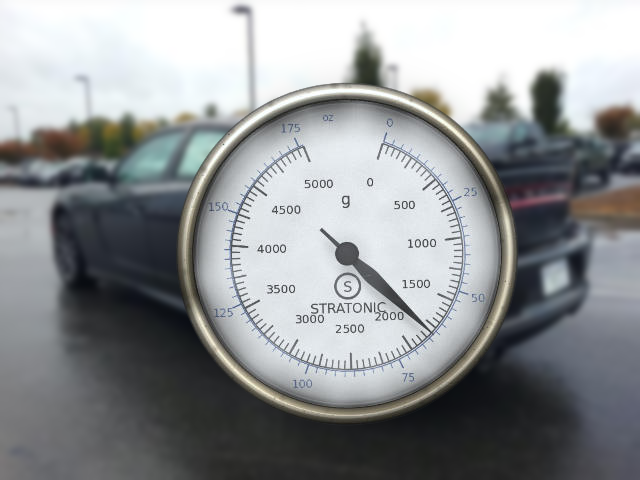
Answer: 1800g
